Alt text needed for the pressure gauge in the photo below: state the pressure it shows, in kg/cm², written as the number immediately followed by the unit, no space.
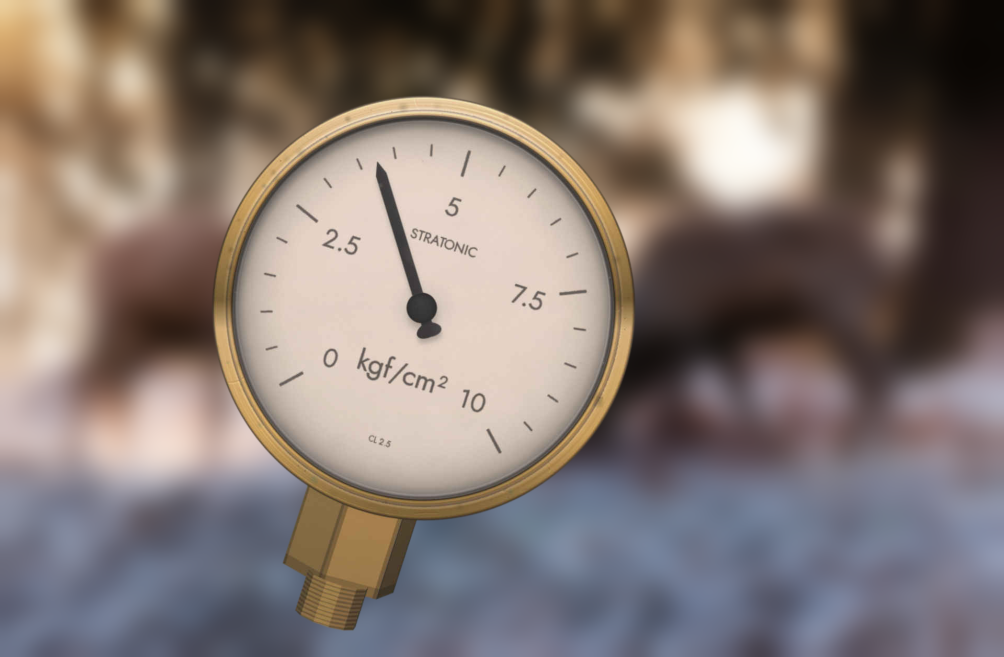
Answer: 3.75kg/cm²
